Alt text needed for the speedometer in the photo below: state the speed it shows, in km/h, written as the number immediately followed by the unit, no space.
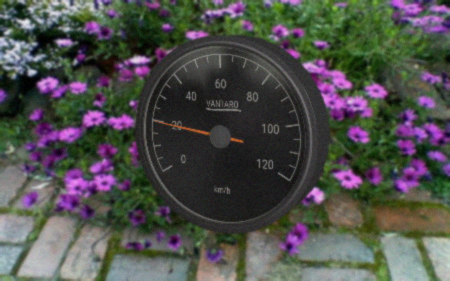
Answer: 20km/h
